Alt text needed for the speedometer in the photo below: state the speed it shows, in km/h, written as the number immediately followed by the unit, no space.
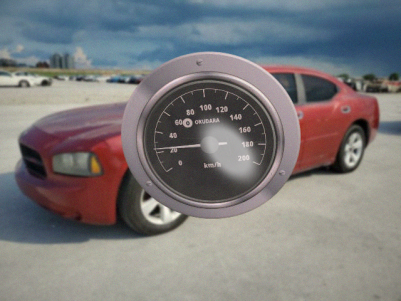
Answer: 25km/h
